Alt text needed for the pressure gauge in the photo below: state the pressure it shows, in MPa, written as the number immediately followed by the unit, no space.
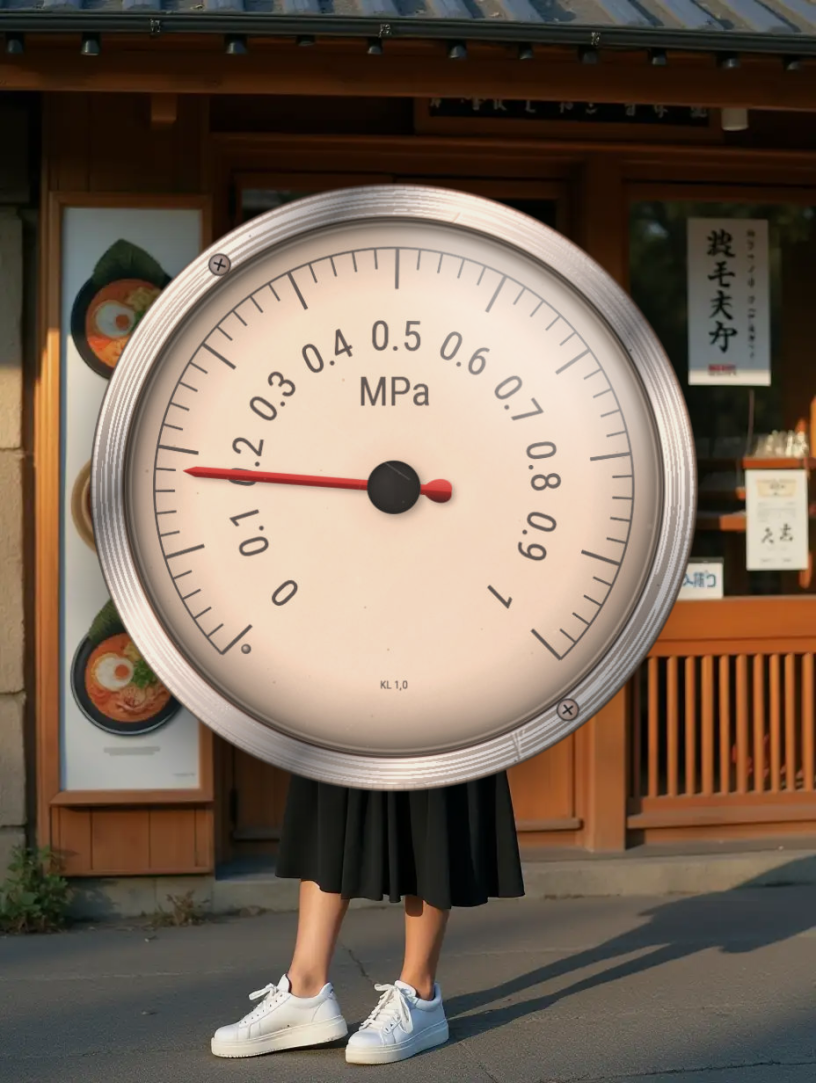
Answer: 0.18MPa
